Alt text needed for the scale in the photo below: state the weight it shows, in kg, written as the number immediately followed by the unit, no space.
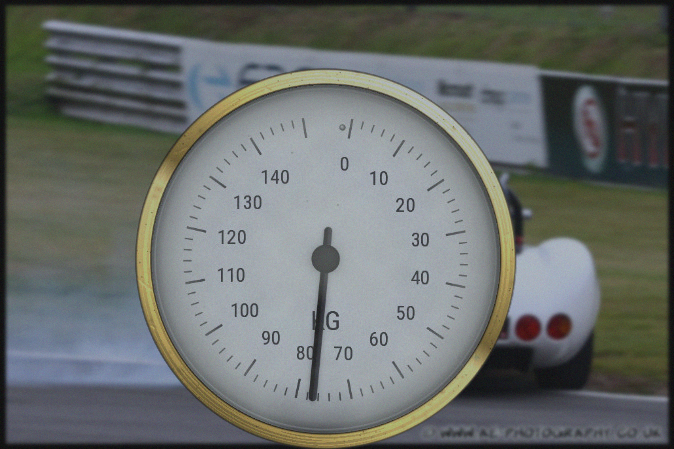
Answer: 77kg
